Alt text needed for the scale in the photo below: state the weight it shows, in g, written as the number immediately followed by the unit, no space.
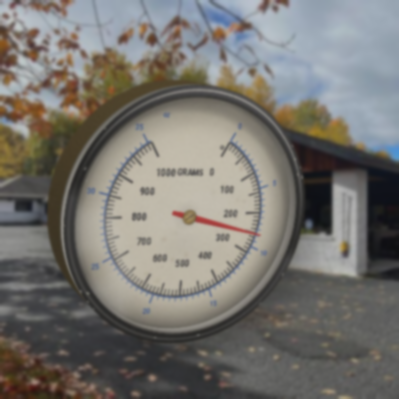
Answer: 250g
